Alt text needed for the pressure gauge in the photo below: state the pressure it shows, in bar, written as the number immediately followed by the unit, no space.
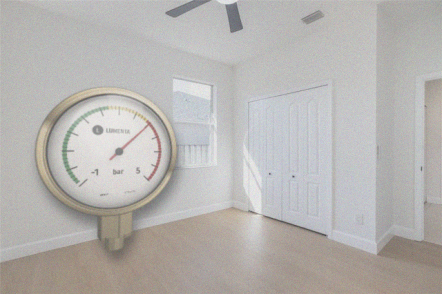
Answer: 3bar
